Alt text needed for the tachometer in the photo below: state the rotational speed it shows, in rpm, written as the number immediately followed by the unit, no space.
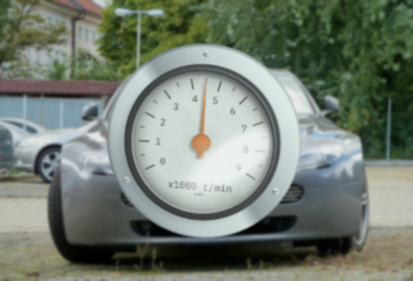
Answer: 4500rpm
